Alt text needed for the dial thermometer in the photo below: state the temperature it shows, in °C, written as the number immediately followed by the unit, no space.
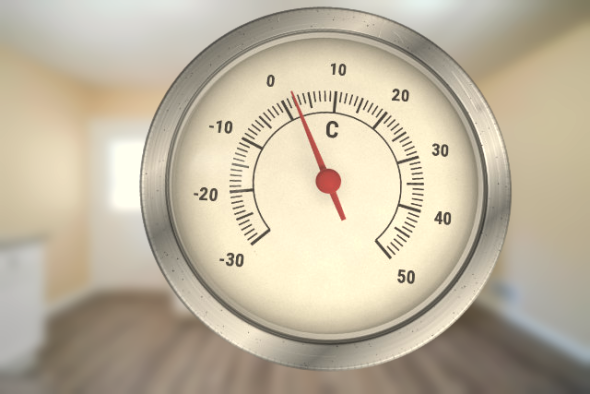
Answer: 2°C
